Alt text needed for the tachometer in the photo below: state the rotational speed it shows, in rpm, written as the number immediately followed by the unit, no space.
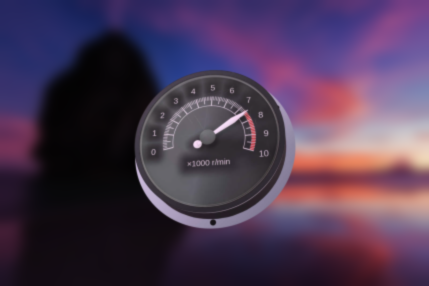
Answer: 7500rpm
